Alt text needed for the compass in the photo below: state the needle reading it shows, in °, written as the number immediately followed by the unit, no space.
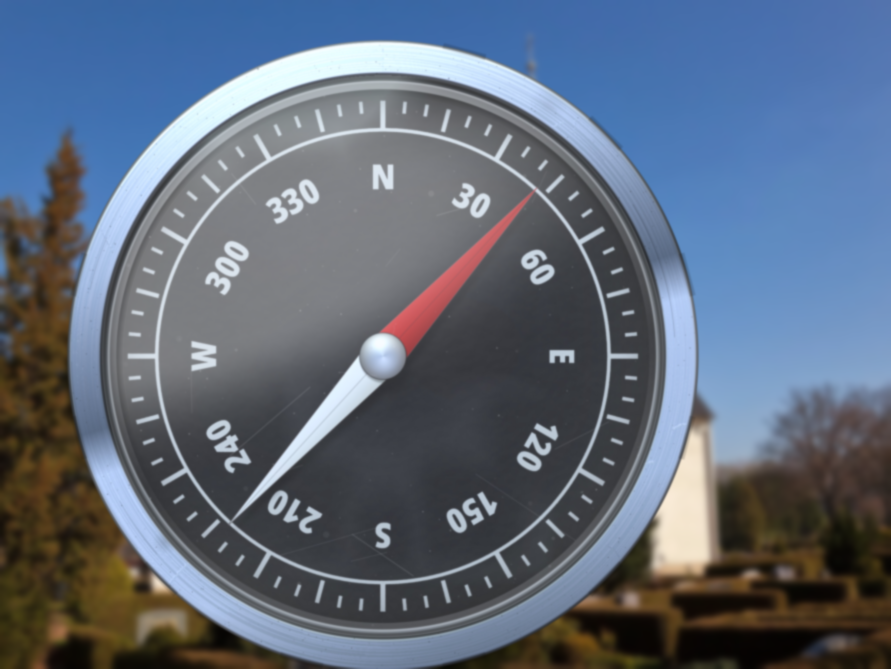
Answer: 42.5°
